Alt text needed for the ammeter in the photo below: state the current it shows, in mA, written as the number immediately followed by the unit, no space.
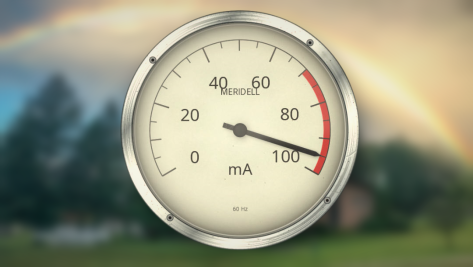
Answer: 95mA
